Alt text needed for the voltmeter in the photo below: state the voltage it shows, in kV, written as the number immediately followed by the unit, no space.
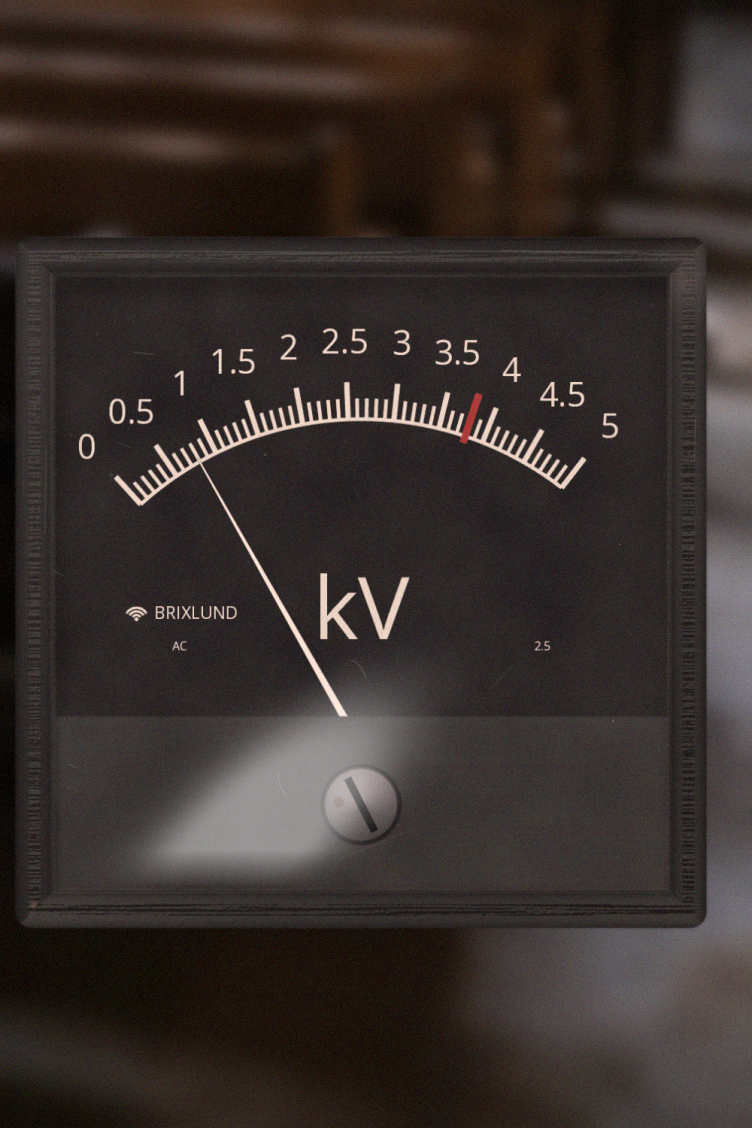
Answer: 0.8kV
